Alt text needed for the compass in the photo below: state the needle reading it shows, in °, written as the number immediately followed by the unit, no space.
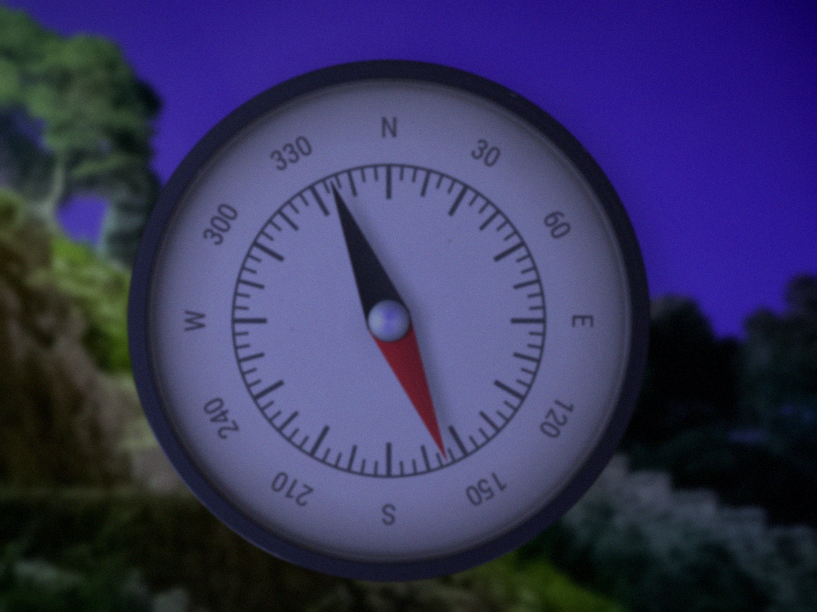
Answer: 157.5°
